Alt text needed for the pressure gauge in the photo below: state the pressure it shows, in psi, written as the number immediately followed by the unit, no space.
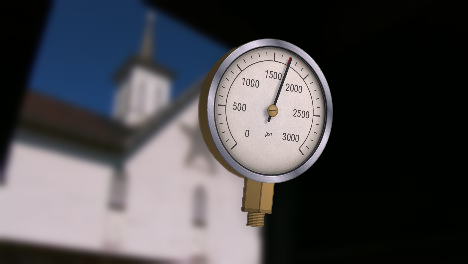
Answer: 1700psi
